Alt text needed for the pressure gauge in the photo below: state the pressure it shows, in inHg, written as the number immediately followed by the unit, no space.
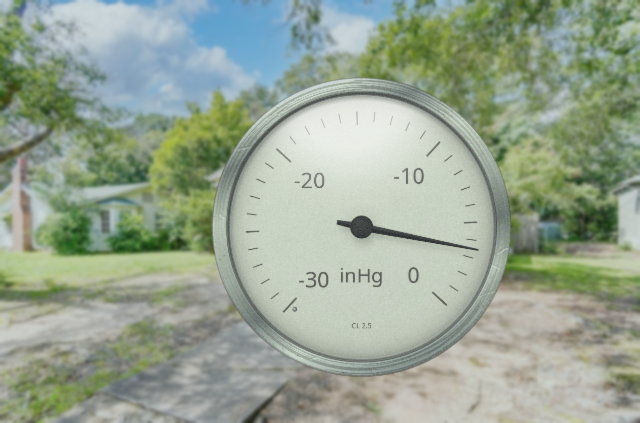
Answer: -3.5inHg
